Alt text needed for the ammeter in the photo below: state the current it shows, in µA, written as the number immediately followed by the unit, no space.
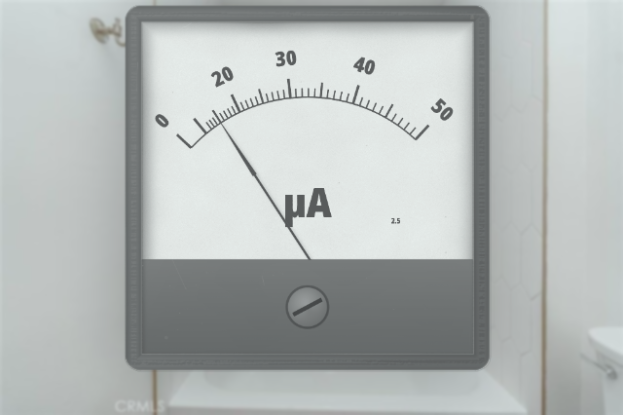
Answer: 15µA
